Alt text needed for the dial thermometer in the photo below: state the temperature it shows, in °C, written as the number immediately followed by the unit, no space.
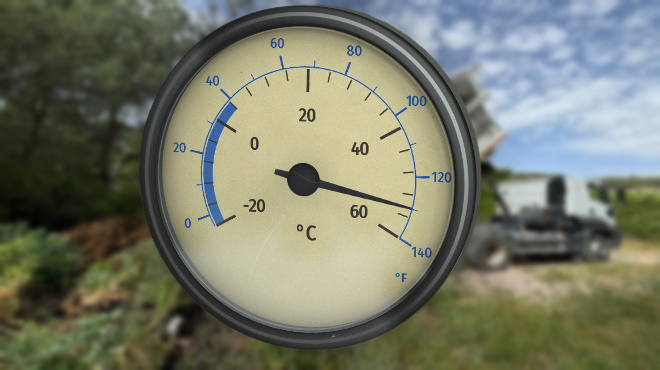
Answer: 54°C
